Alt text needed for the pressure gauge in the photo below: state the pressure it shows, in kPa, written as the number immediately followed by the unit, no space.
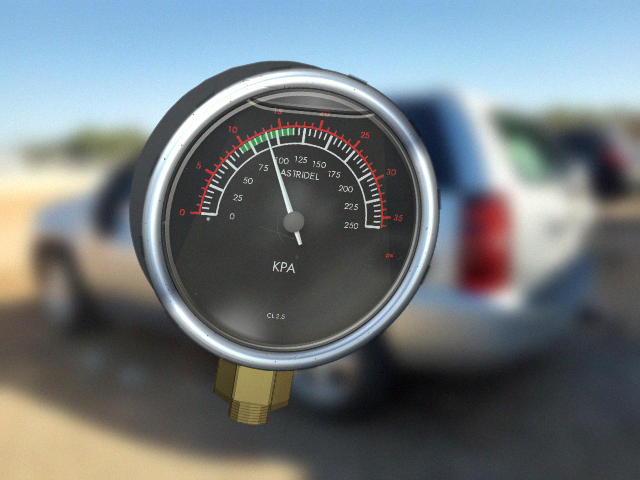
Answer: 90kPa
